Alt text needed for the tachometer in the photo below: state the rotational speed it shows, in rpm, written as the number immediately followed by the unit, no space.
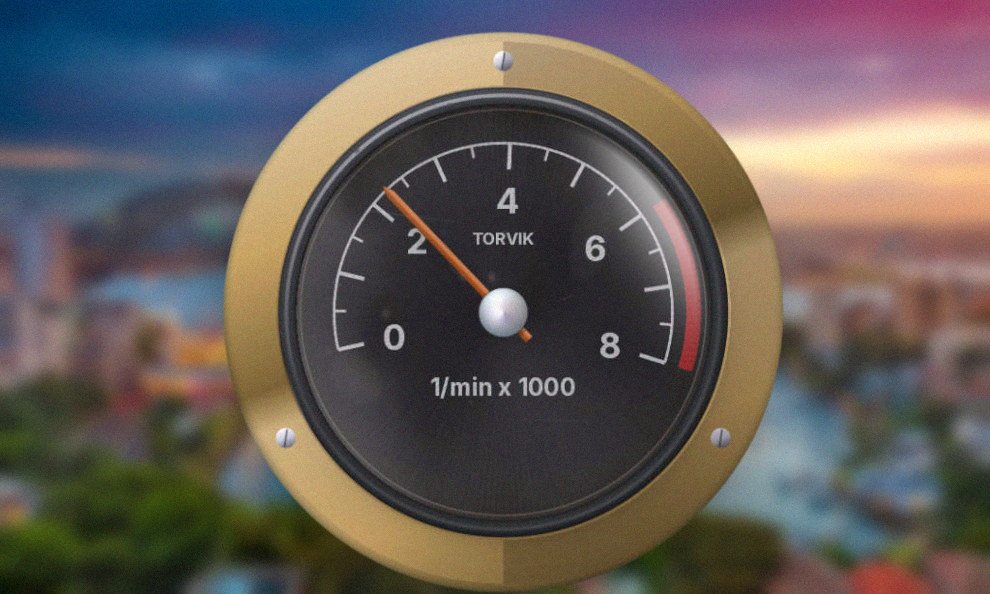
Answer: 2250rpm
